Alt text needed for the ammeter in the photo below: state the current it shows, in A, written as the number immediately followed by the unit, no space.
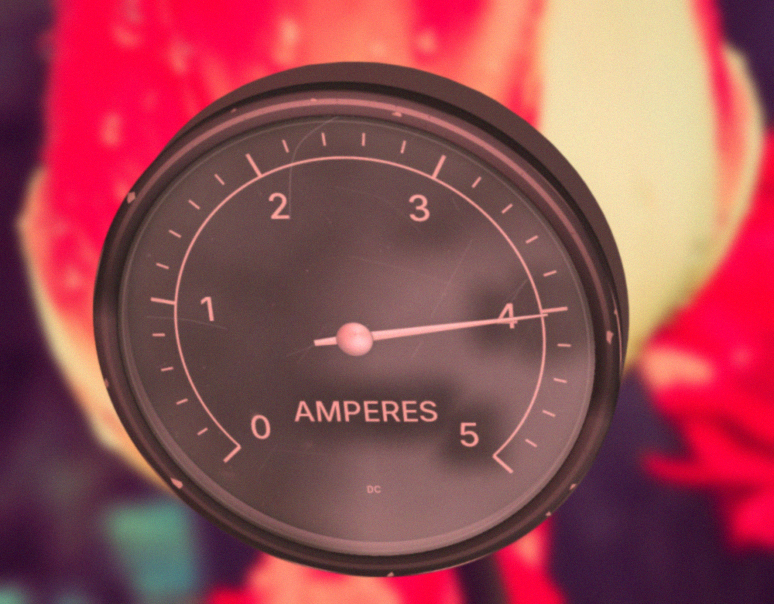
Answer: 4A
